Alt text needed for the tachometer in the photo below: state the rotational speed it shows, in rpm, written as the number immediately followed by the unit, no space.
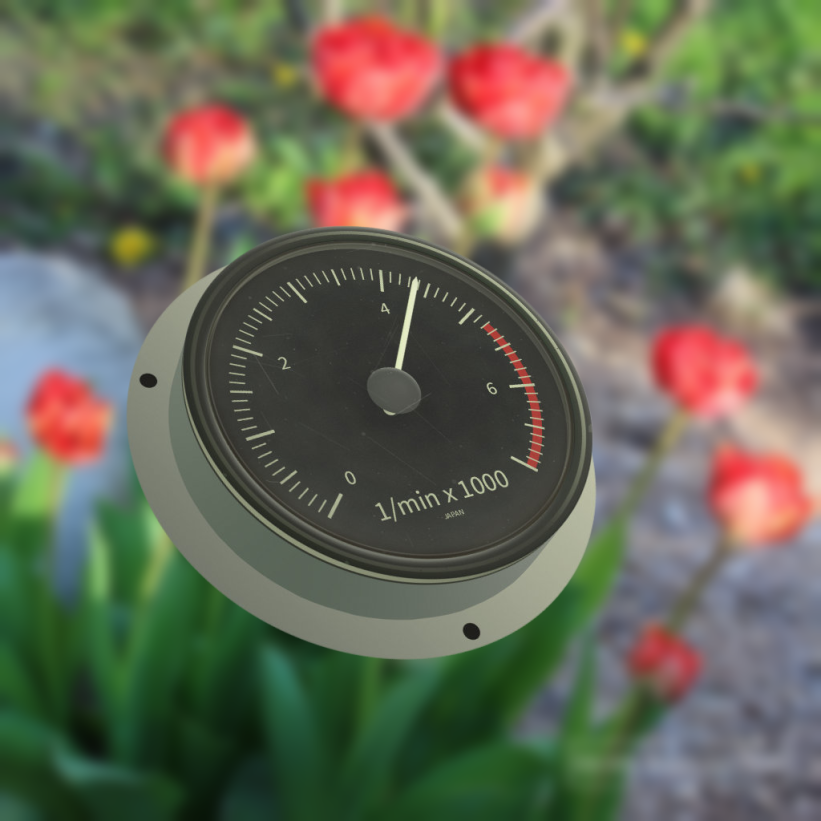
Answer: 4350rpm
